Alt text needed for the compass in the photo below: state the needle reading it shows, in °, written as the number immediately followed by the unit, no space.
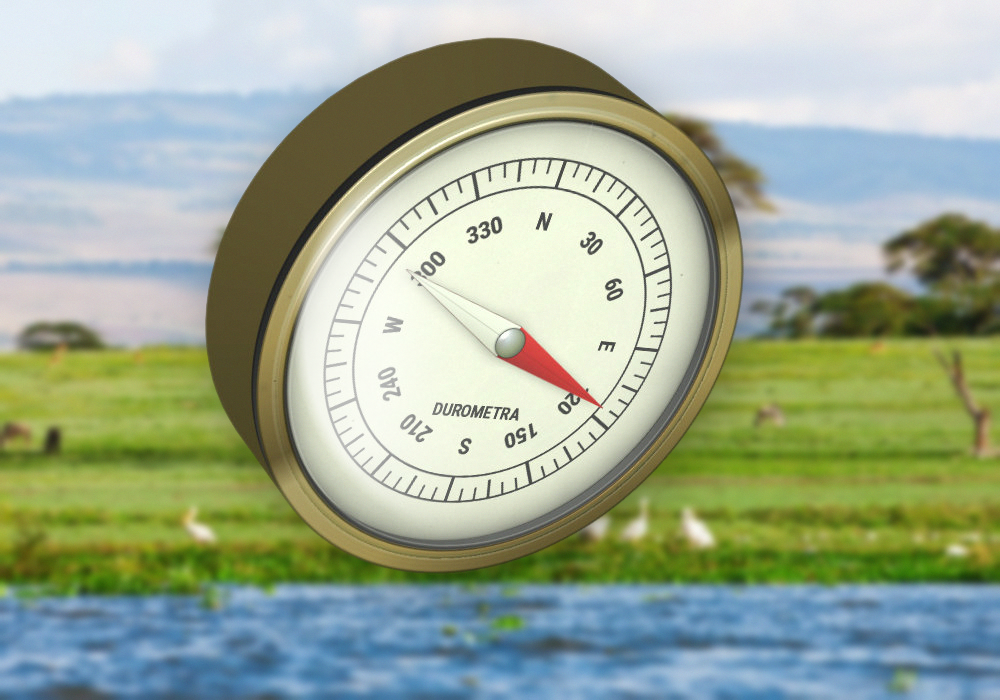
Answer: 115°
